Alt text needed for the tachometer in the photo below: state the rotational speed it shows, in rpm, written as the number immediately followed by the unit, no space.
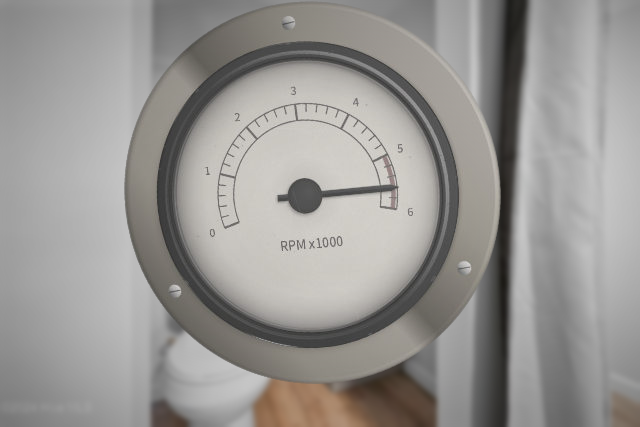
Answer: 5600rpm
